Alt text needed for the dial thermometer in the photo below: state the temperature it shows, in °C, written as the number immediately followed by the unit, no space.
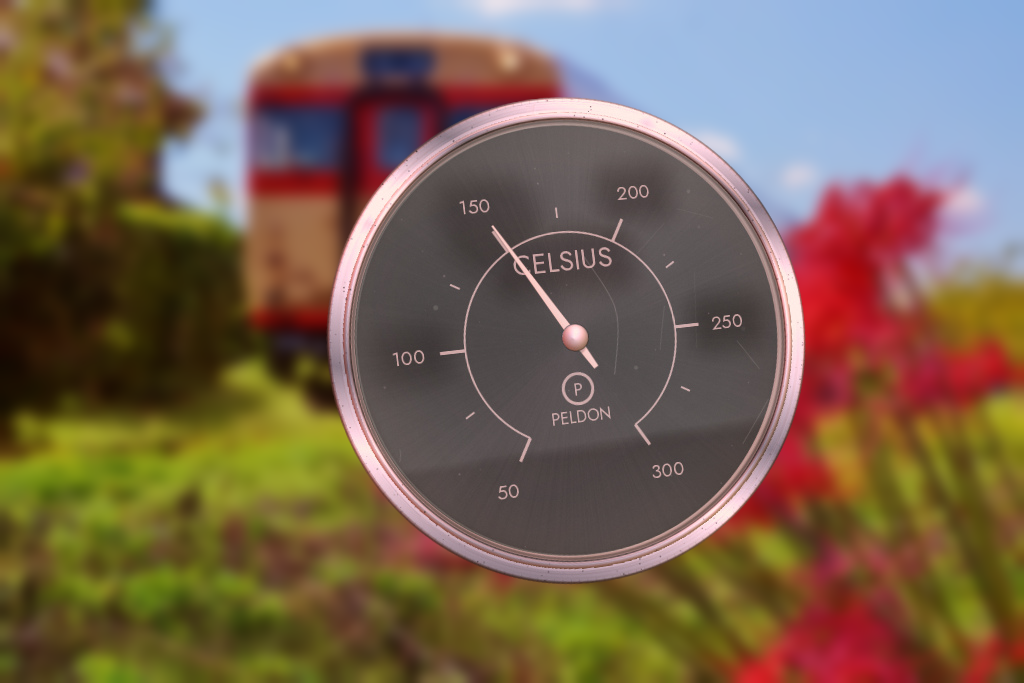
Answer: 150°C
